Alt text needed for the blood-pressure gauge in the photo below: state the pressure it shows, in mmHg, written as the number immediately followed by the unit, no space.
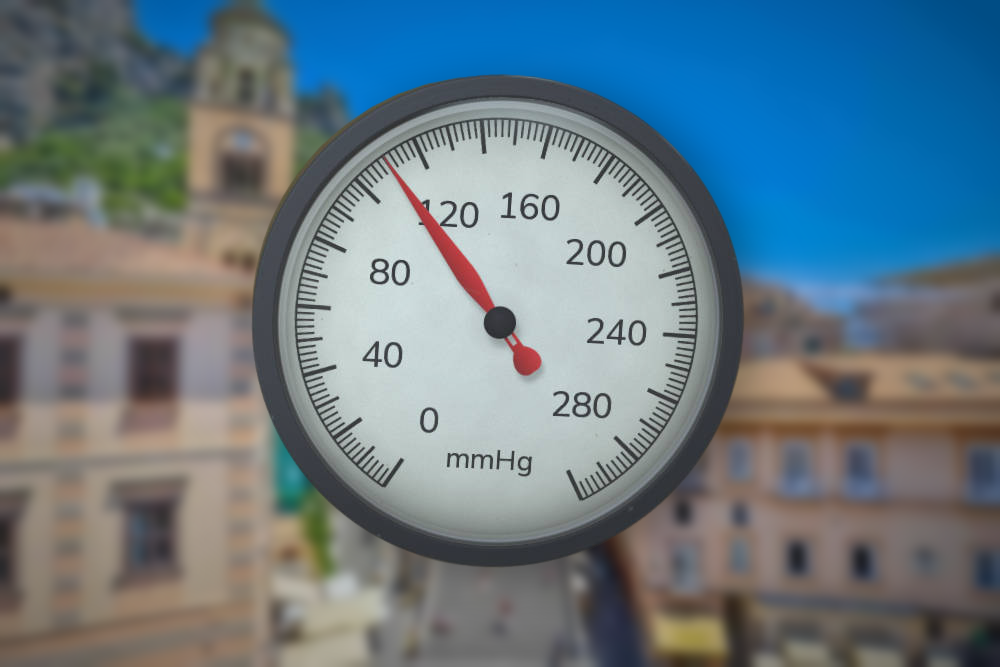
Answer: 110mmHg
